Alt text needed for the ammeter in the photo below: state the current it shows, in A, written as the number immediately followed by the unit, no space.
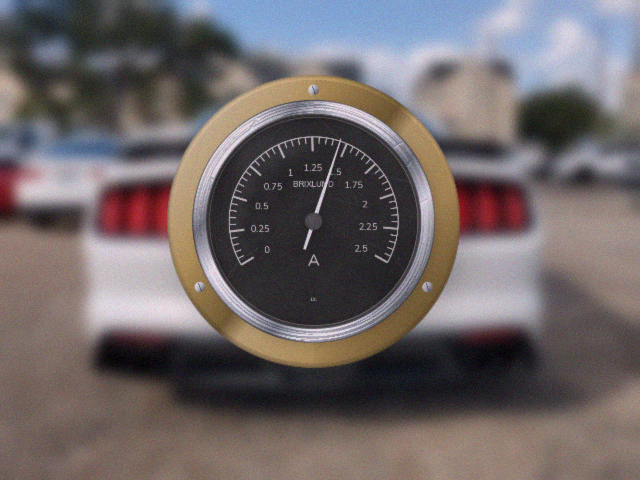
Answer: 1.45A
